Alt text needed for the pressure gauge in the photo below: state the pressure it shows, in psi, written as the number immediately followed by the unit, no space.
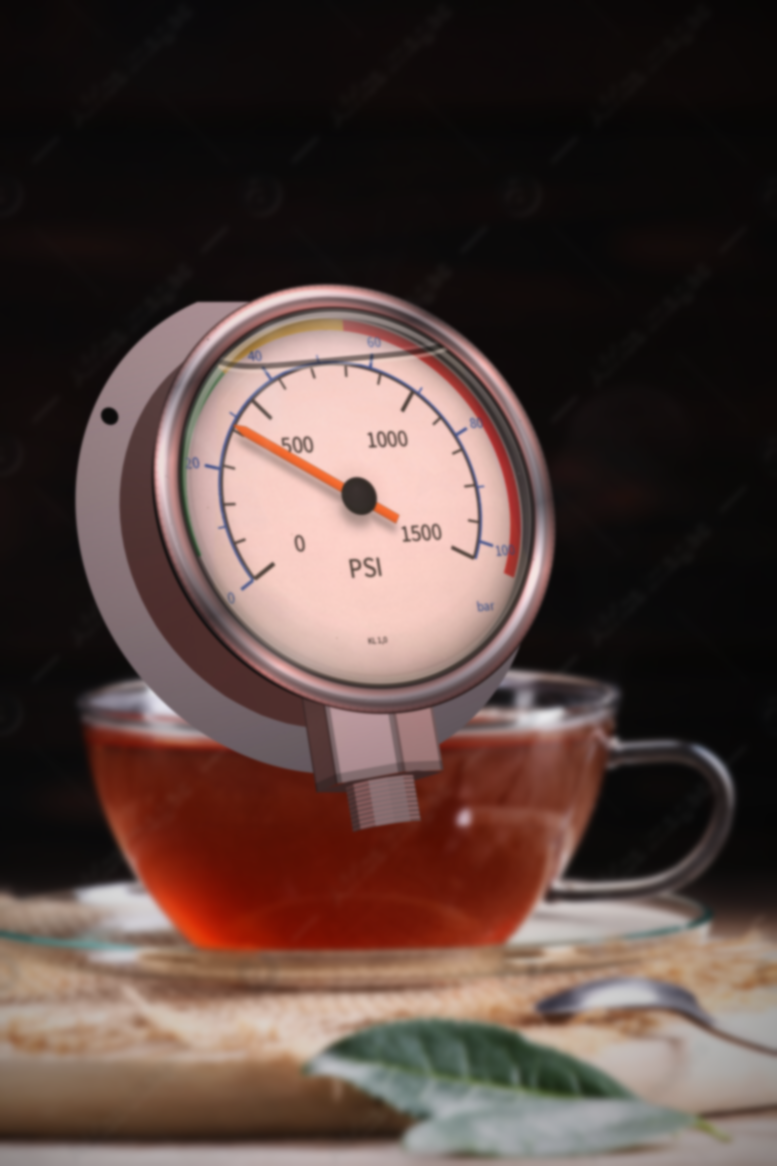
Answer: 400psi
